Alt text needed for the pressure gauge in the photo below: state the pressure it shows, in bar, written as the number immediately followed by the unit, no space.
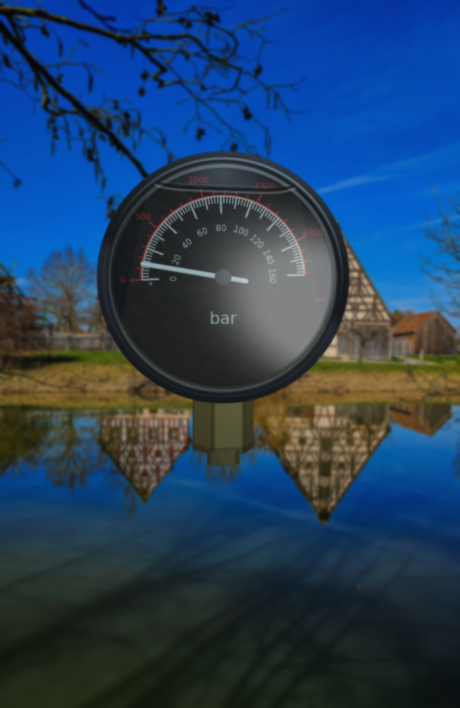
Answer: 10bar
